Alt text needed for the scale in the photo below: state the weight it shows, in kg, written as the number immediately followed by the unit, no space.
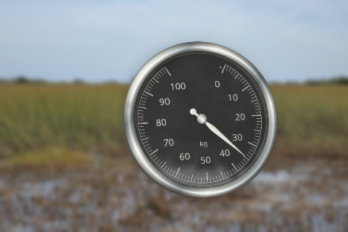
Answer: 35kg
